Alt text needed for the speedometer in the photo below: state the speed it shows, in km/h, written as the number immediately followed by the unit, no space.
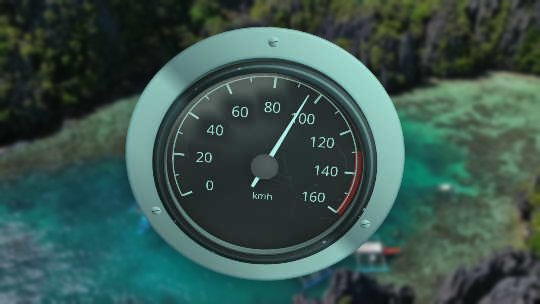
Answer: 95km/h
